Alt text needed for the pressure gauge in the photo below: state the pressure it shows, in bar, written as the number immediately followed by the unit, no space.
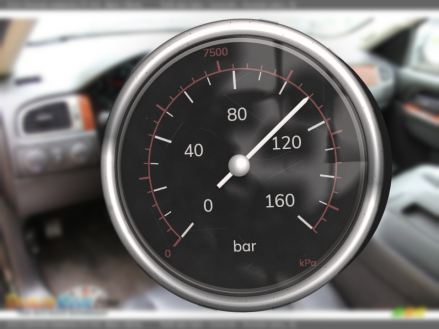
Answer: 110bar
